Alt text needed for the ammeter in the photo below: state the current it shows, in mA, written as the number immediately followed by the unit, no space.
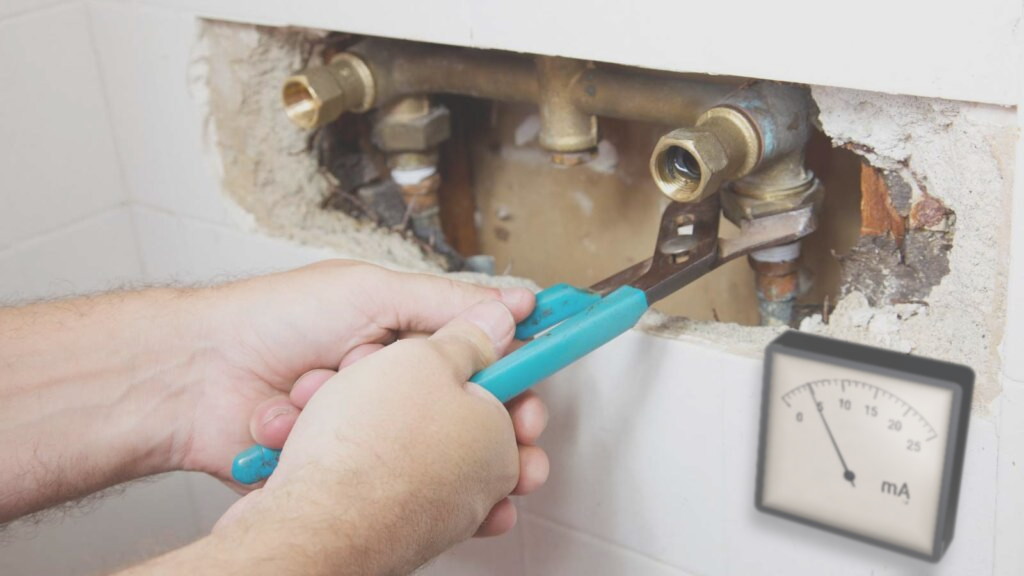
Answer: 5mA
